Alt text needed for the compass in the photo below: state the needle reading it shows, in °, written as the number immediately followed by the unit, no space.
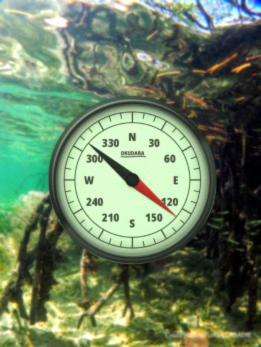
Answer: 130°
